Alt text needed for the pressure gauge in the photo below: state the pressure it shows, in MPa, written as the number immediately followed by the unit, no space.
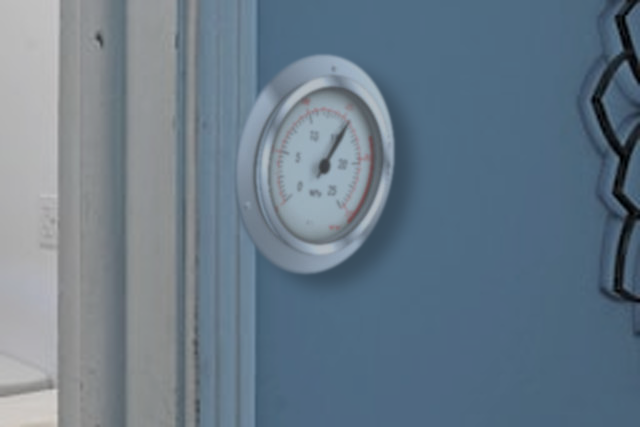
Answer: 15MPa
